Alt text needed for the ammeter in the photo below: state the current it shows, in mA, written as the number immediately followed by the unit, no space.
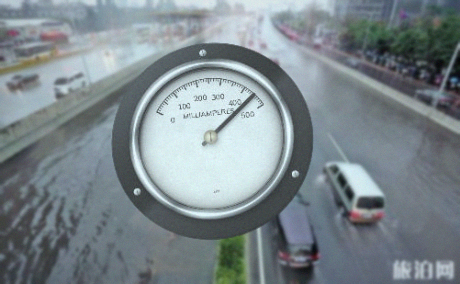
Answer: 450mA
